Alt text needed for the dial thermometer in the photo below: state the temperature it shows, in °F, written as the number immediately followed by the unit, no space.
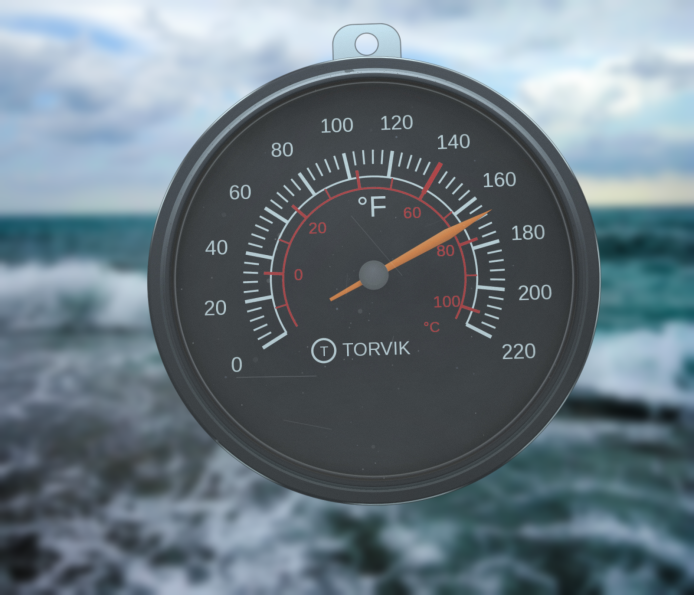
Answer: 168°F
